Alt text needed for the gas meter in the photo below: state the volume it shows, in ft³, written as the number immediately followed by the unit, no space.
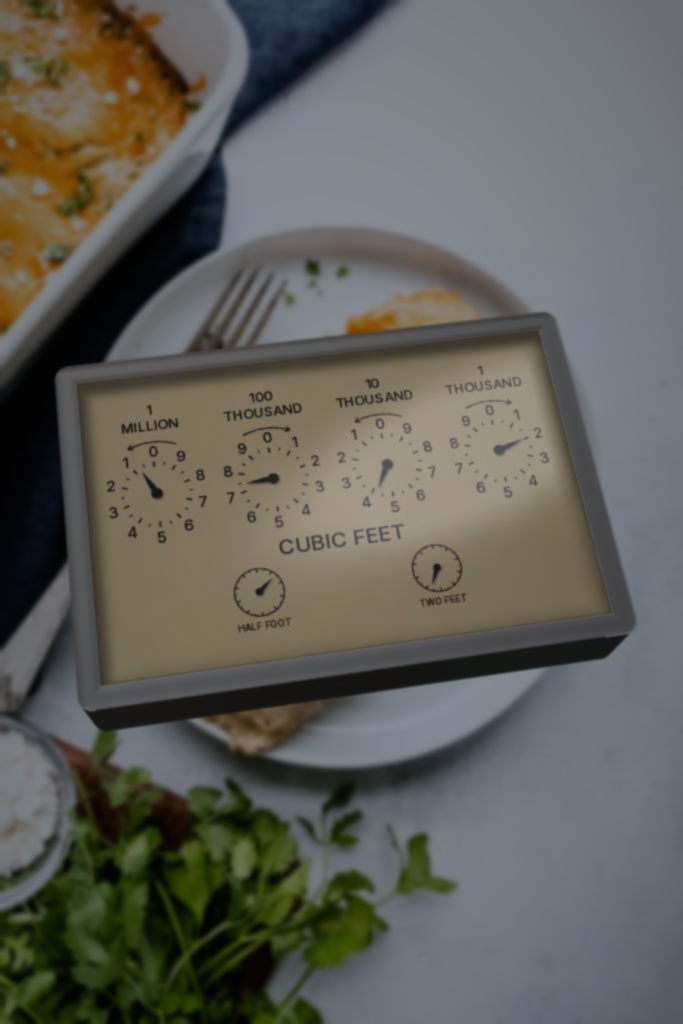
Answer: 74200ft³
